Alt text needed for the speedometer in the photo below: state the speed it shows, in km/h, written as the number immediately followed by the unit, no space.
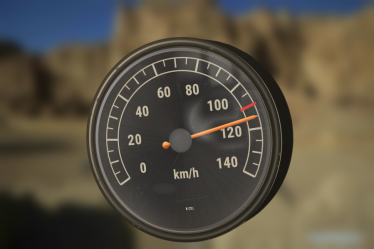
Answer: 115km/h
